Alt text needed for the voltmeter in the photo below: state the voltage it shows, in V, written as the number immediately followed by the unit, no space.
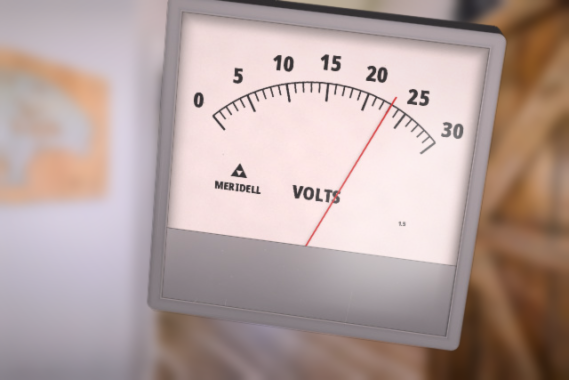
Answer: 23V
